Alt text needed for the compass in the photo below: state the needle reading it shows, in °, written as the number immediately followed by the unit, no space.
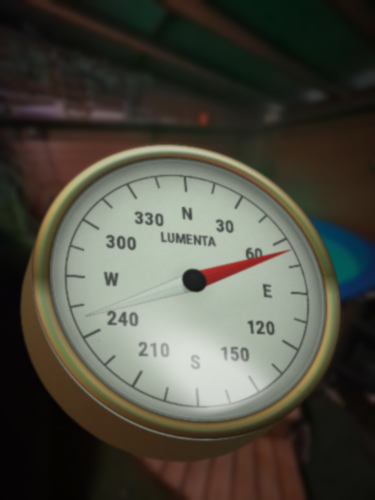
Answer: 67.5°
